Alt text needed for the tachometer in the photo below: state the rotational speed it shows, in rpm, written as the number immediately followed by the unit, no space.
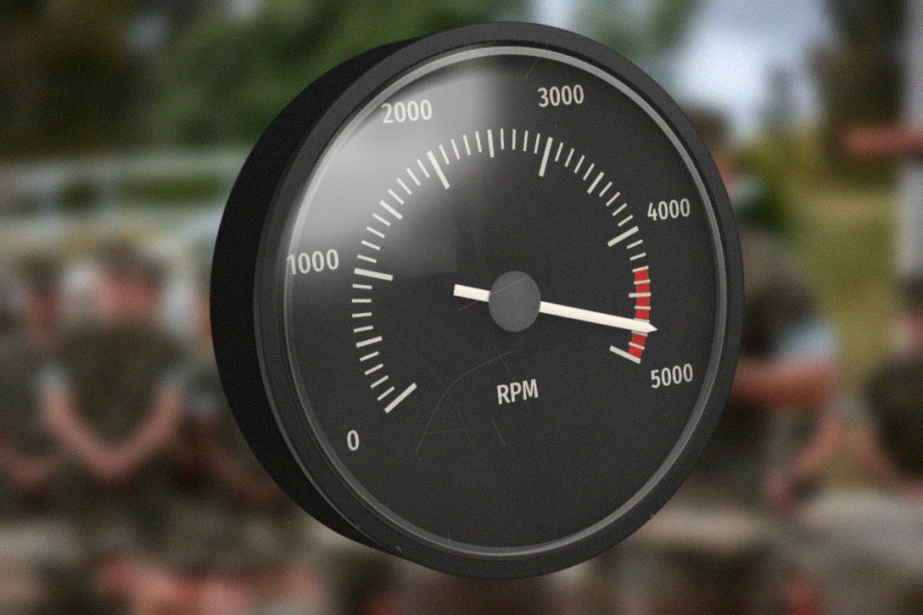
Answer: 4750rpm
